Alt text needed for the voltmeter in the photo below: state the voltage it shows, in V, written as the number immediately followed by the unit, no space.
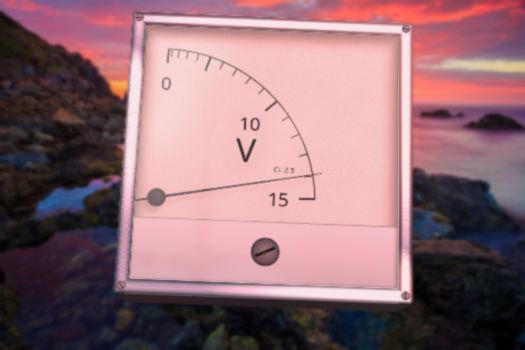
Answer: 14V
